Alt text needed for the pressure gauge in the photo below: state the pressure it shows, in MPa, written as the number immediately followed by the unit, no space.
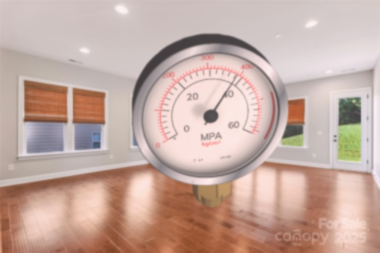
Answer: 38MPa
